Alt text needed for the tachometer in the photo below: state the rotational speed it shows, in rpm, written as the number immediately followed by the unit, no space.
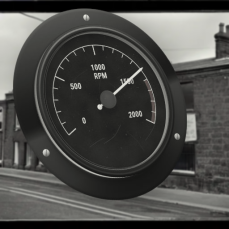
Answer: 1500rpm
